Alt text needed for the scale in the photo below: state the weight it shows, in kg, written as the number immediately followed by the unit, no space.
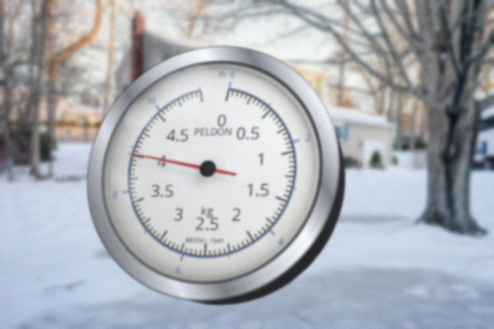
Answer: 4kg
